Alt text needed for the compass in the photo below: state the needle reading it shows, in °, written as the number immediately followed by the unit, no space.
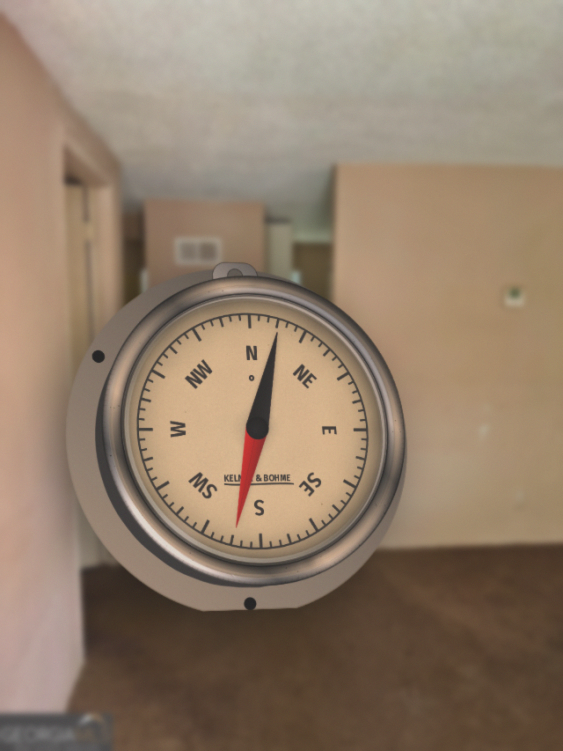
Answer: 195°
